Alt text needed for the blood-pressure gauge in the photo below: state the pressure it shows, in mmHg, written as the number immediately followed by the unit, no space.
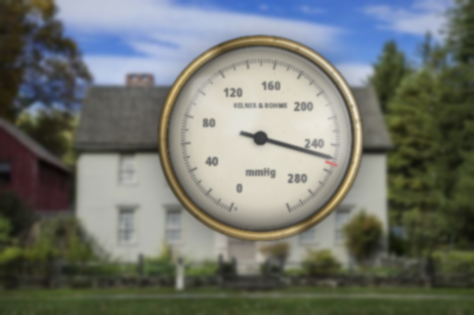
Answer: 250mmHg
